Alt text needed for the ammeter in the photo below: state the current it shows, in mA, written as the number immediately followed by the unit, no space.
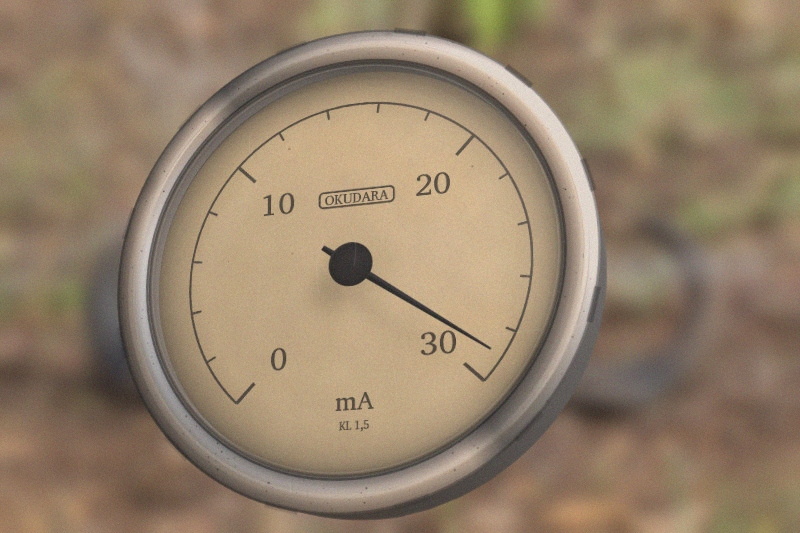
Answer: 29mA
